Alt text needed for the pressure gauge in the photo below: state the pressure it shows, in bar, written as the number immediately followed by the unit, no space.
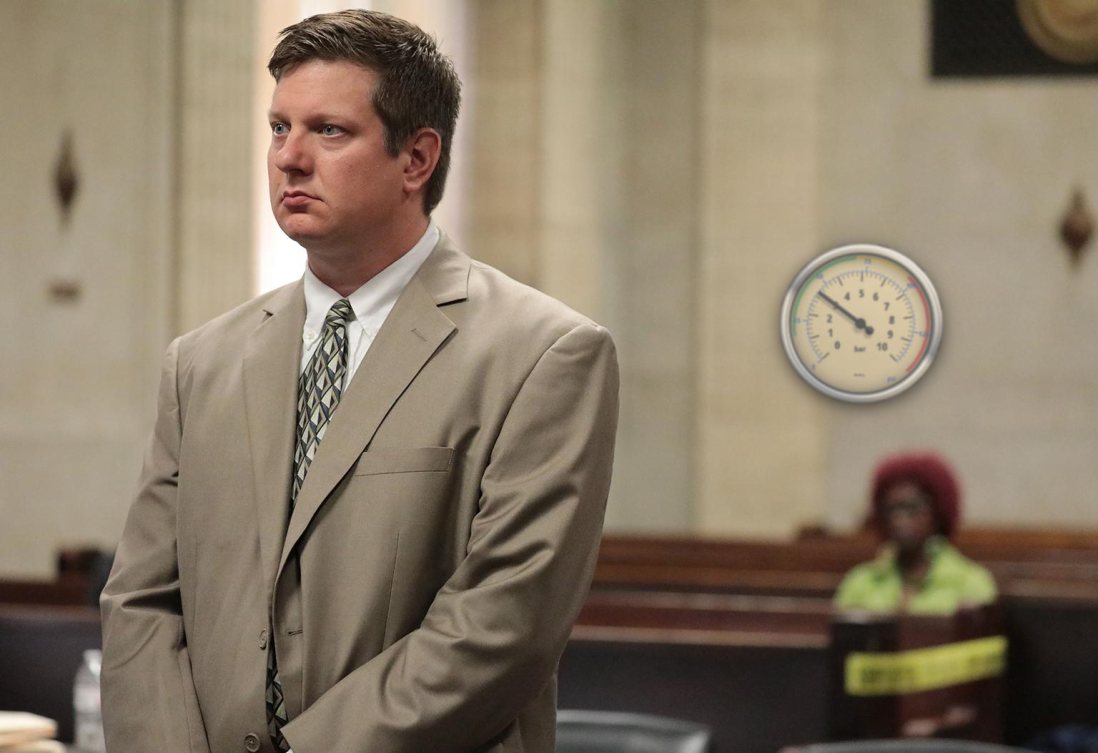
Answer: 3bar
